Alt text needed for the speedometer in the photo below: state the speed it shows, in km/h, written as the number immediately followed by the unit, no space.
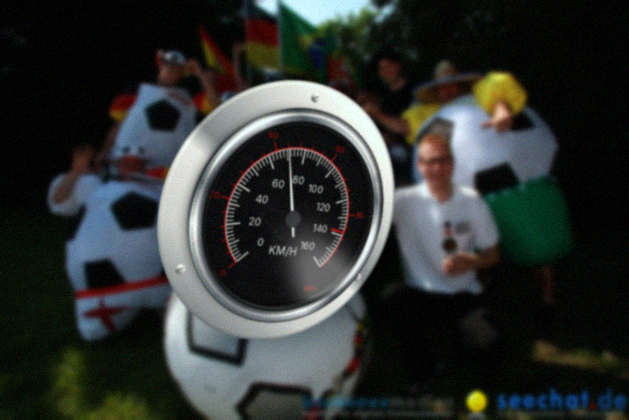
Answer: 70km/h
